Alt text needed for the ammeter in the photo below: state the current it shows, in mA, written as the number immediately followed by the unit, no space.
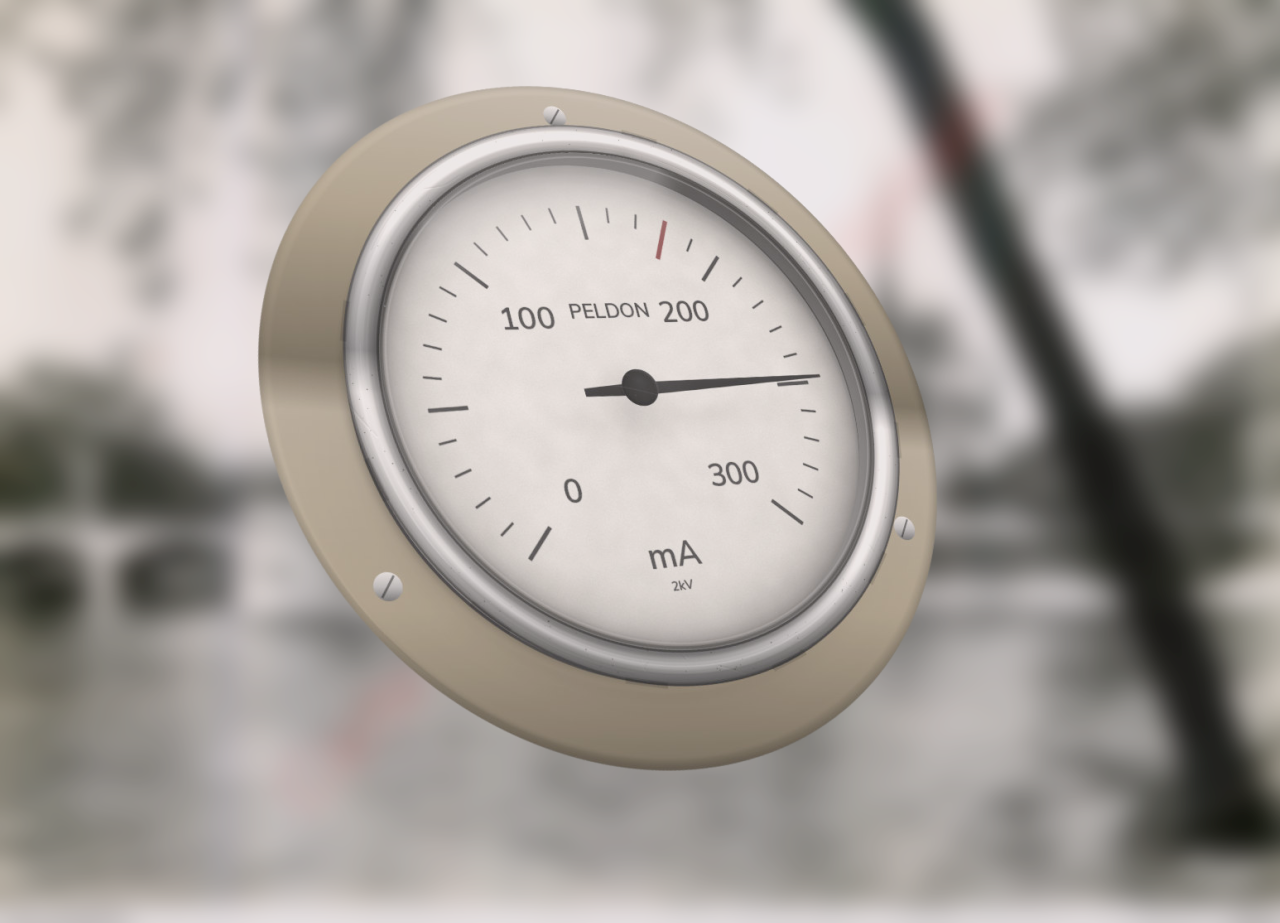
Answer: 250mA
